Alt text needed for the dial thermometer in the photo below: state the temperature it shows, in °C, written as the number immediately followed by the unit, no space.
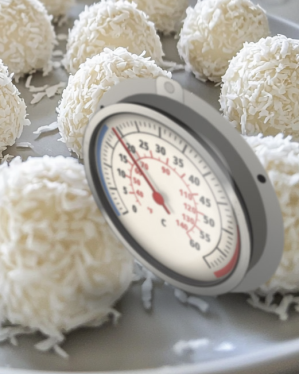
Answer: 20°C
